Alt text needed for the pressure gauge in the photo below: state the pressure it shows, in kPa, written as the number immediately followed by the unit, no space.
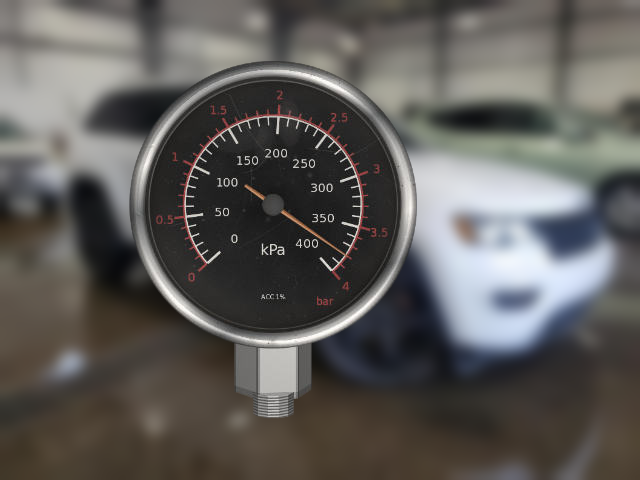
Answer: 380kPa
